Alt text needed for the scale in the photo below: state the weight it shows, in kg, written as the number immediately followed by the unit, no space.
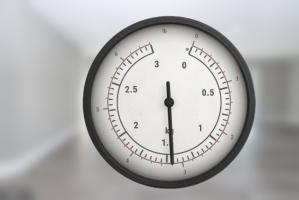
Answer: 1.45kg
